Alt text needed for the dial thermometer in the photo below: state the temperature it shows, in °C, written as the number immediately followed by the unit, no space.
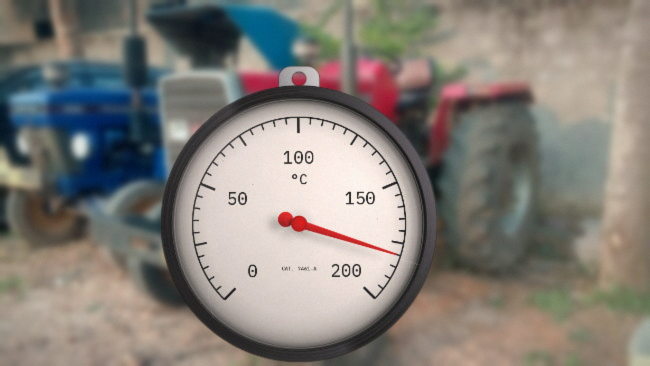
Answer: 180°C
